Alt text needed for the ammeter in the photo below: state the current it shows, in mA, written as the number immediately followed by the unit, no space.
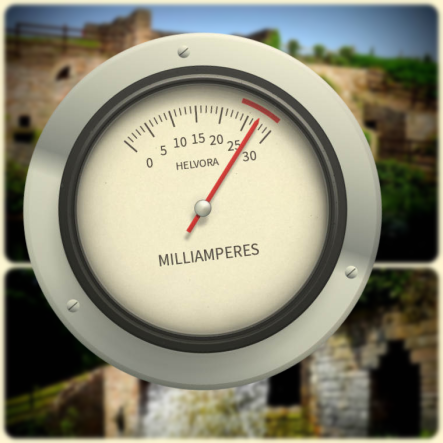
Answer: 27mA
